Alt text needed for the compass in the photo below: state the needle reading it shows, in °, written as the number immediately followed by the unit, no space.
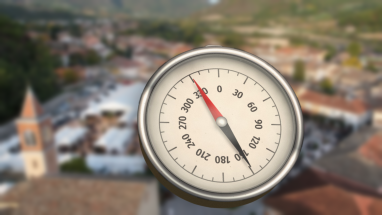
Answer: 330°
